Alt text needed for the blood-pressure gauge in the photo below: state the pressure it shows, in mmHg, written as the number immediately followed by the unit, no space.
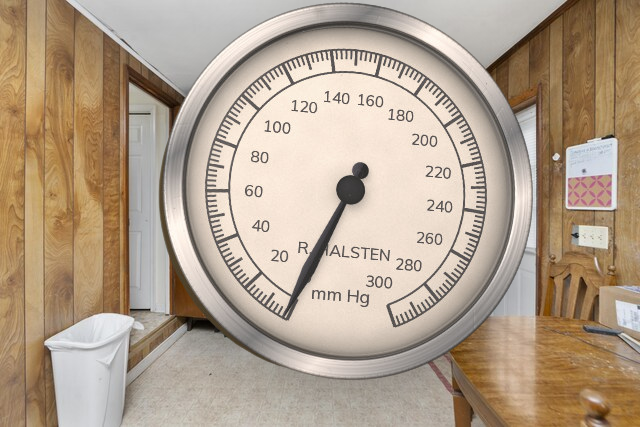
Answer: 2mmHg
